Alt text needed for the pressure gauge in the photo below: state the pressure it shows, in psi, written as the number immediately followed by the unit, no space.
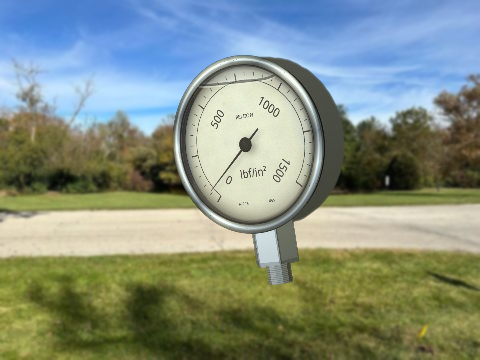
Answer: 50psi
